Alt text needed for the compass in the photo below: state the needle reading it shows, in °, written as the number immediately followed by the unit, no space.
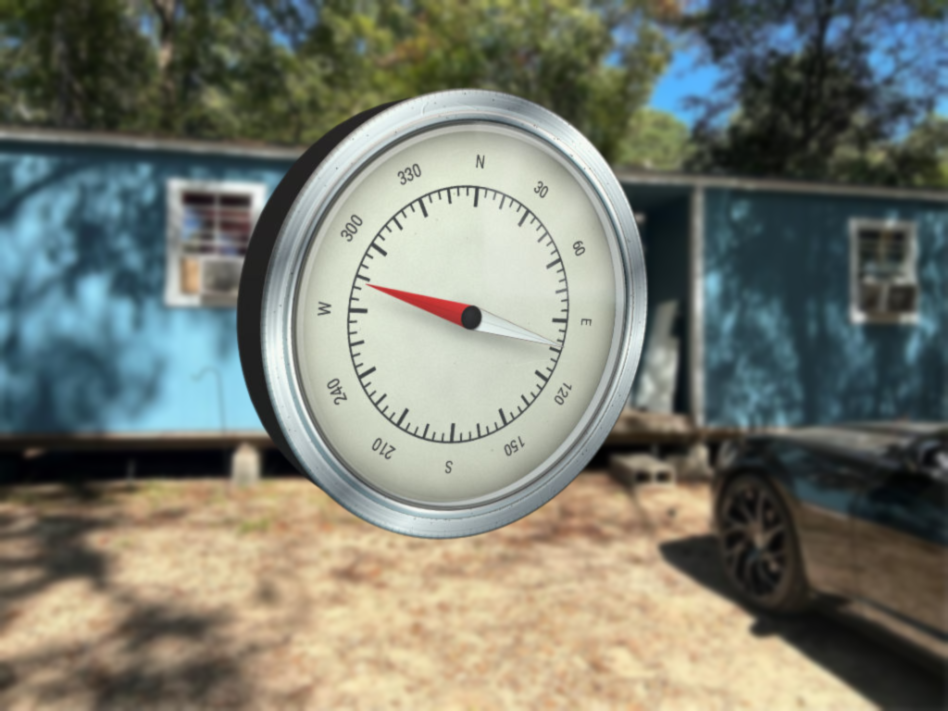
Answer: 282.5°
